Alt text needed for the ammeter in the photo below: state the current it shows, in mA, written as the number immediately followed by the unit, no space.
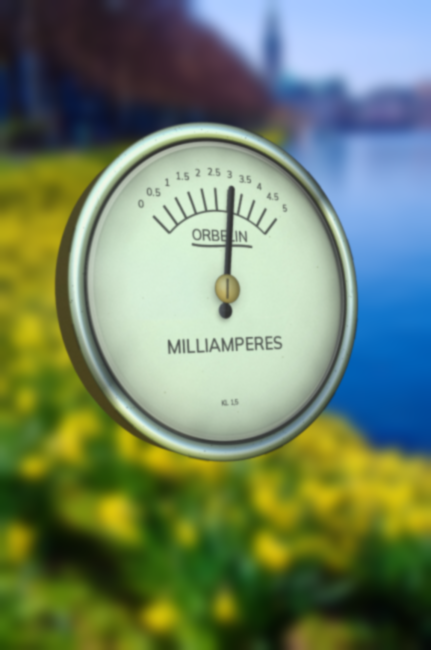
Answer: 3mA
